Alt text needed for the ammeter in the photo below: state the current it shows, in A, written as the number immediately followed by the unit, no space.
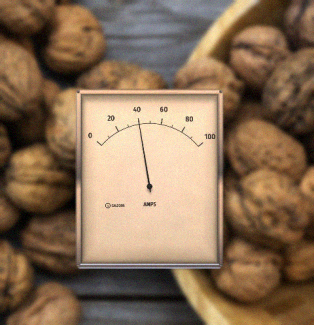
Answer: 40A
